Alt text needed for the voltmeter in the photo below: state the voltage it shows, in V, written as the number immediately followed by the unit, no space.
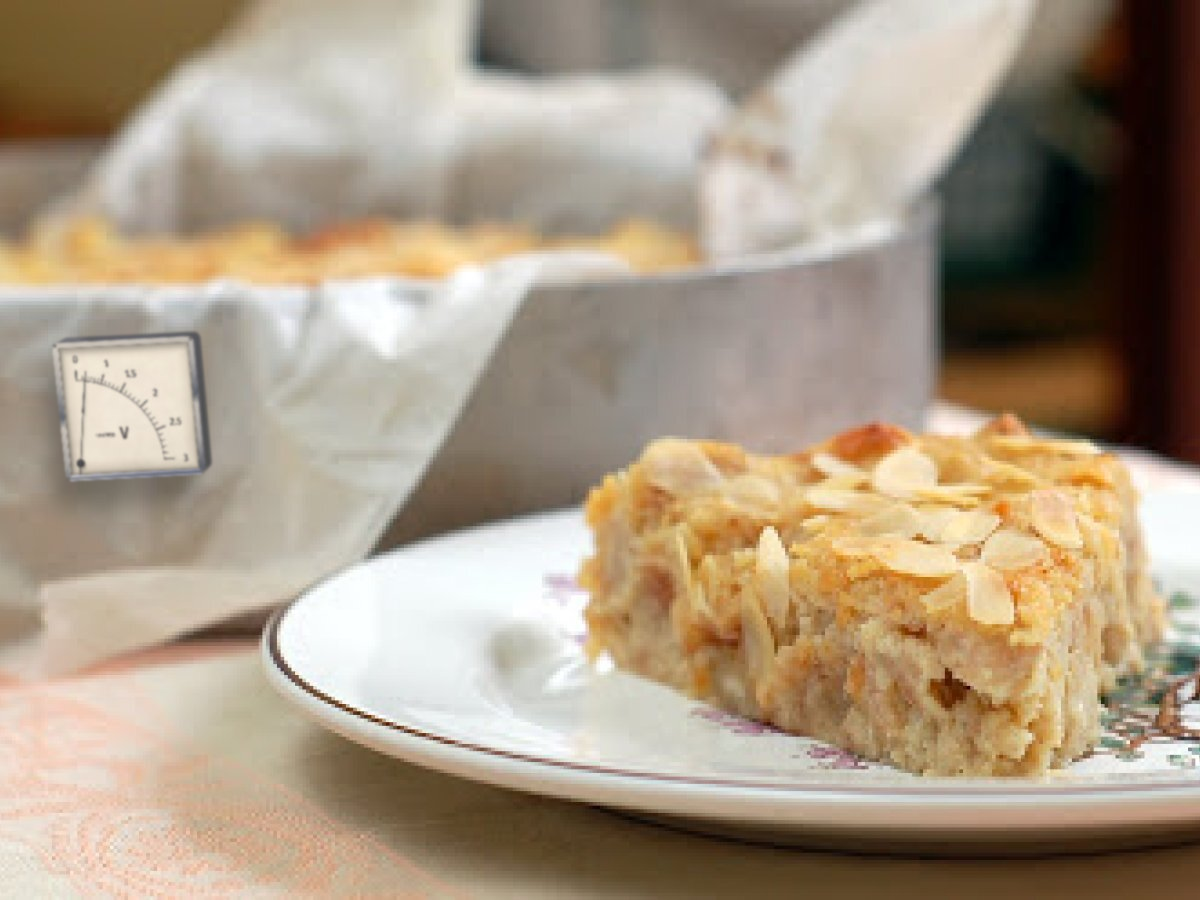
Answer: 0.5V
